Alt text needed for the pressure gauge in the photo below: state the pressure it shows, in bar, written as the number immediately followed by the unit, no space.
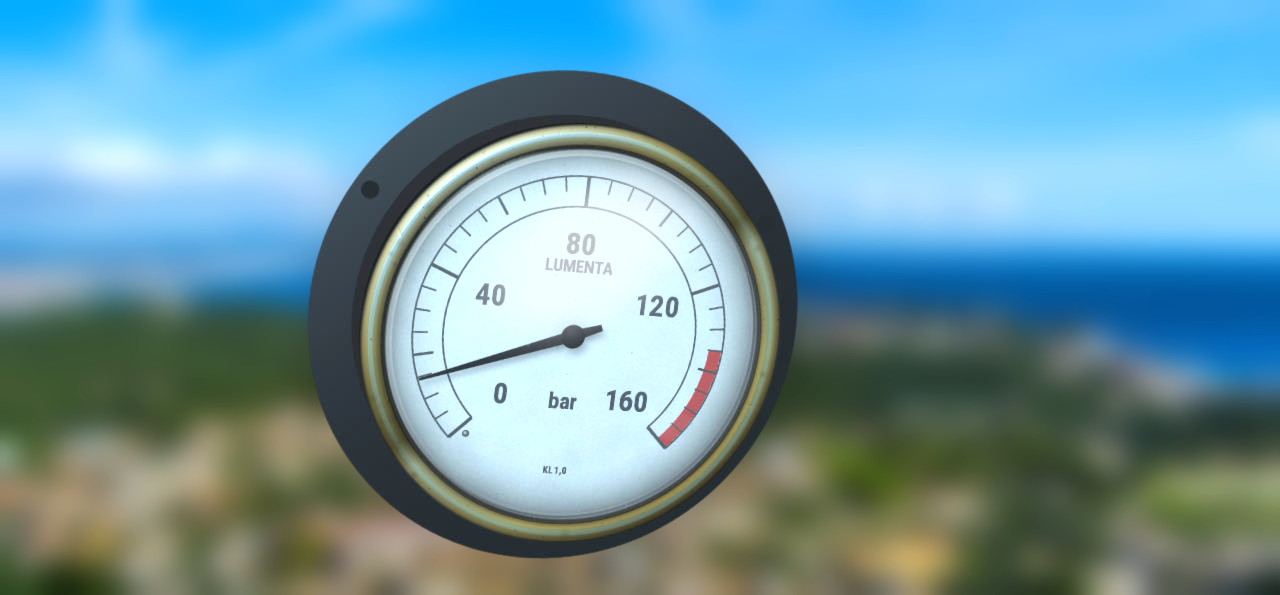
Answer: 15bar
